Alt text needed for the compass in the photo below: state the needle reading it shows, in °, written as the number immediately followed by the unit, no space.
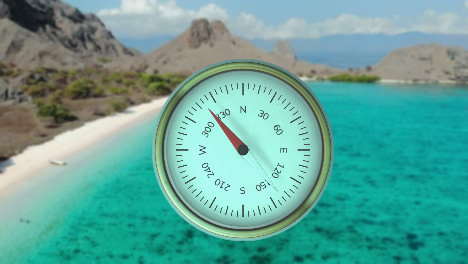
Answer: 320°
